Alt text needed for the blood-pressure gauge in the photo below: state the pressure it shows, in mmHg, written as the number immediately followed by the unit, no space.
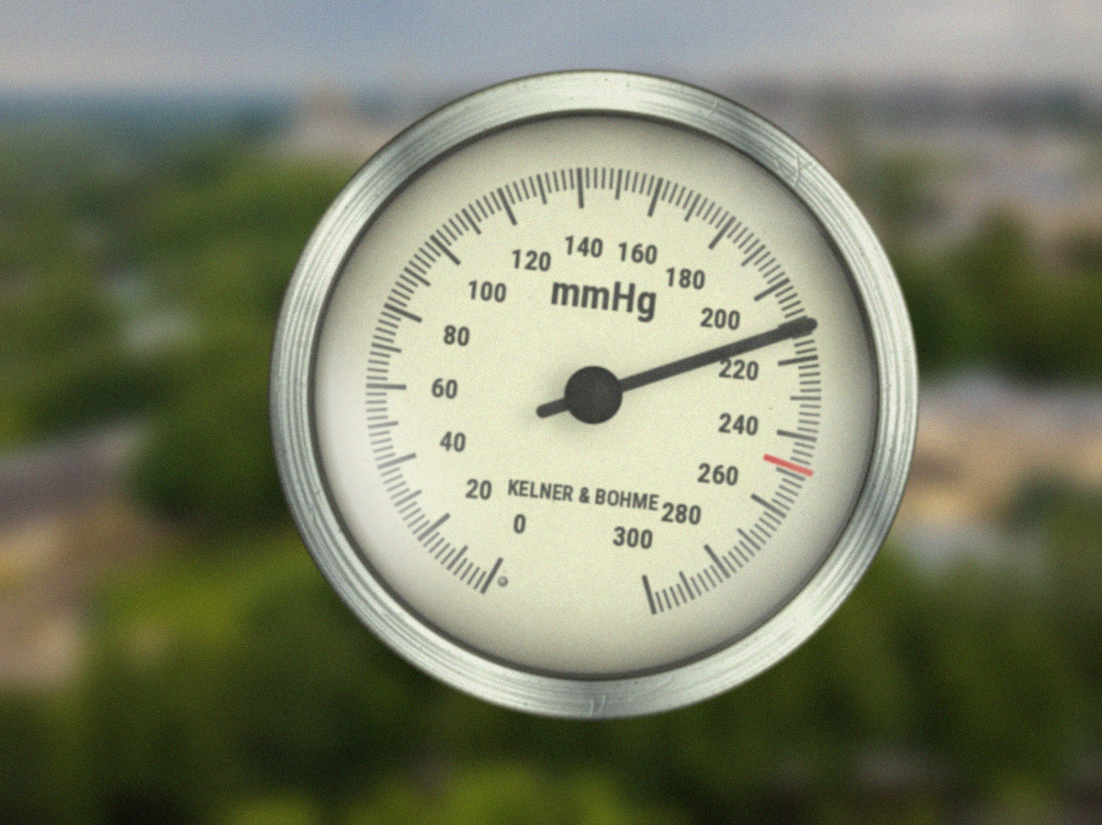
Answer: 212mmHg
